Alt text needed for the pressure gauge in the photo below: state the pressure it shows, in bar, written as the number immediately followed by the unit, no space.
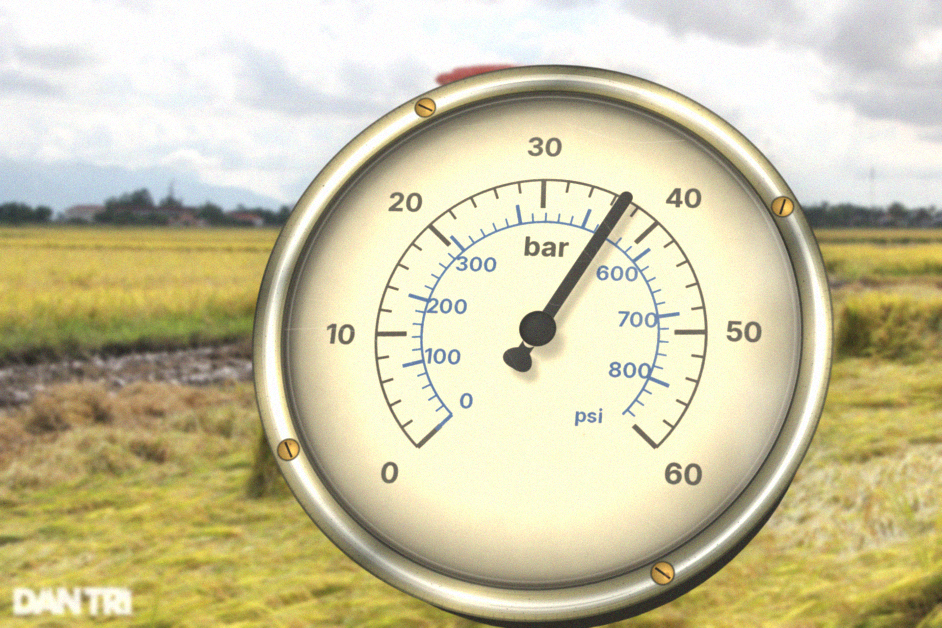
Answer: 37bar
